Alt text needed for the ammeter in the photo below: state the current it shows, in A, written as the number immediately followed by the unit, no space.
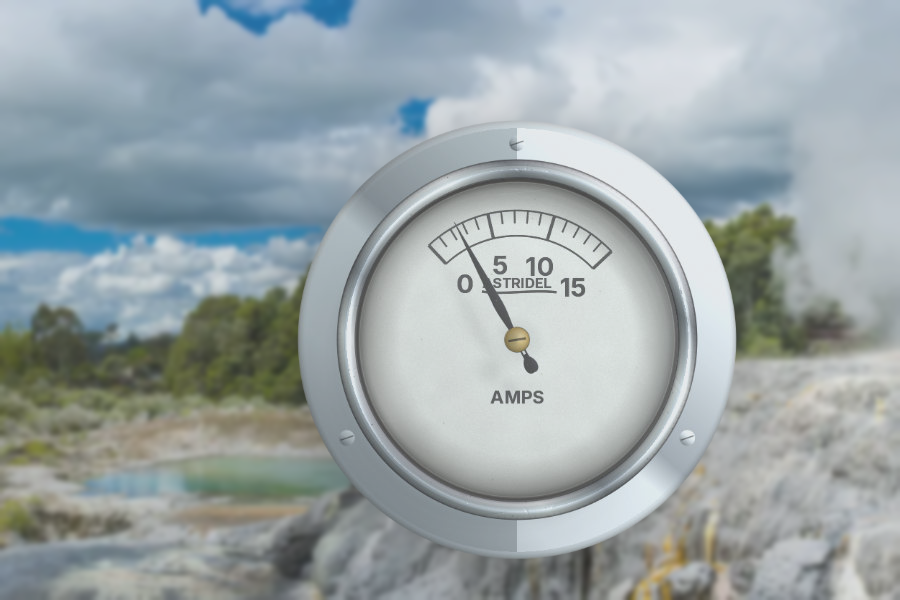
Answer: 2.5A
